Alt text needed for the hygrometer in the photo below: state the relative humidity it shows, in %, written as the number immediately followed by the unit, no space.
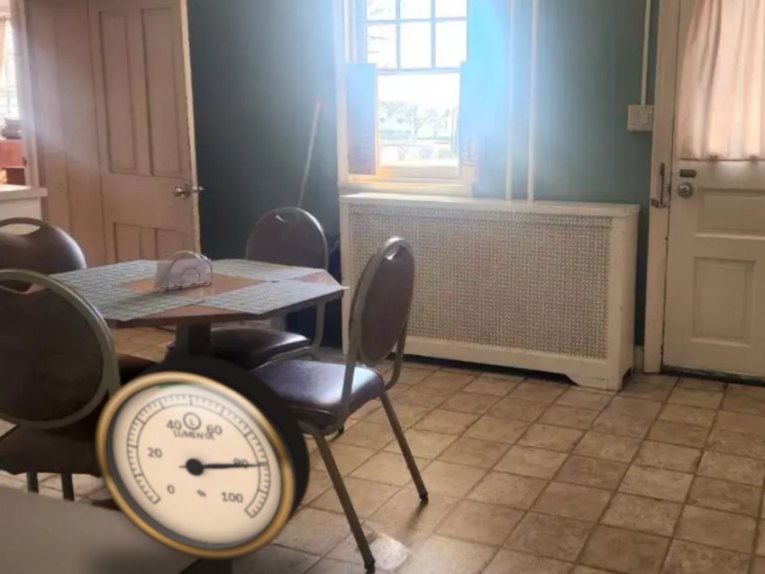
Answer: 80%
